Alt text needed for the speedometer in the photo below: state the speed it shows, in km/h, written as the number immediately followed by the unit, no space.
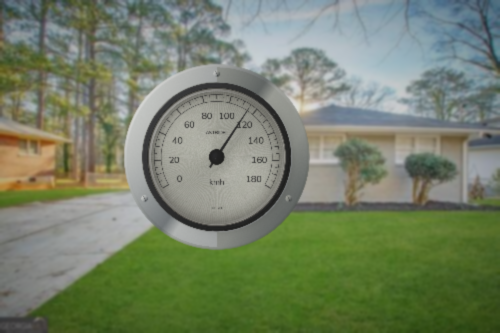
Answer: 115km/h
